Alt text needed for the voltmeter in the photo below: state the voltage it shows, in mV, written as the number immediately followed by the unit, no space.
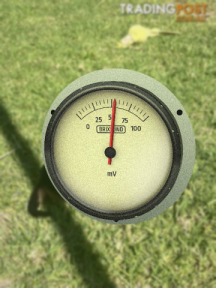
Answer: 55mV
